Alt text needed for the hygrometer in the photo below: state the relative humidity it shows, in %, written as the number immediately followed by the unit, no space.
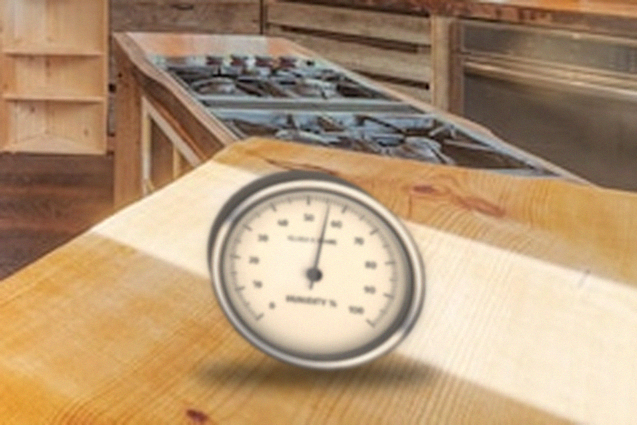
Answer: 55%
